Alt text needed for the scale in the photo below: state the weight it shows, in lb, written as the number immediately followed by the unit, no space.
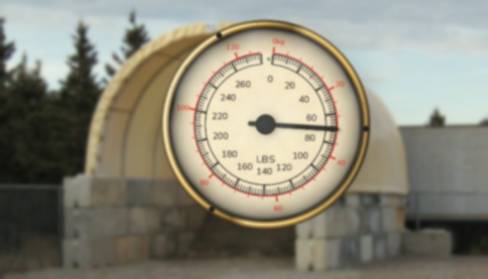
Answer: 70lb
